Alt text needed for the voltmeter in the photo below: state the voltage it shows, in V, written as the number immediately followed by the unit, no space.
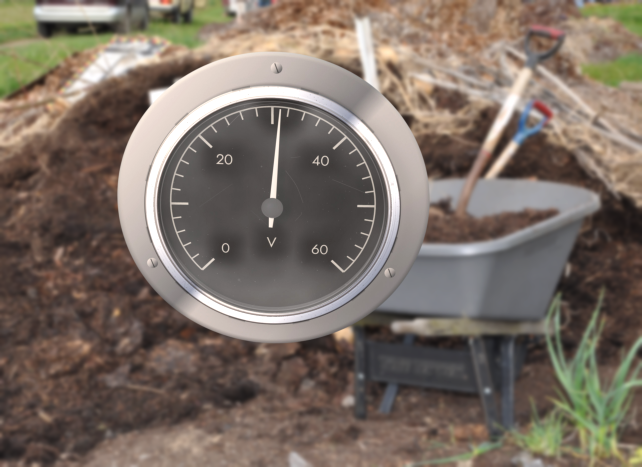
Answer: 31V
